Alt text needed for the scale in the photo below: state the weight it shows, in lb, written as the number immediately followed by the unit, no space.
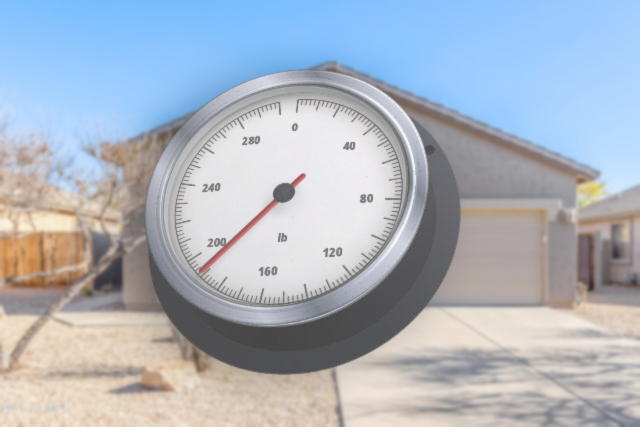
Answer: 190lb
